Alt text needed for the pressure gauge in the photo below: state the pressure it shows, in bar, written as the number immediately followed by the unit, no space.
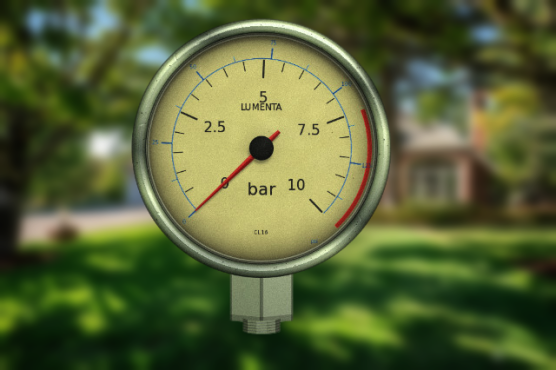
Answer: 0bar
